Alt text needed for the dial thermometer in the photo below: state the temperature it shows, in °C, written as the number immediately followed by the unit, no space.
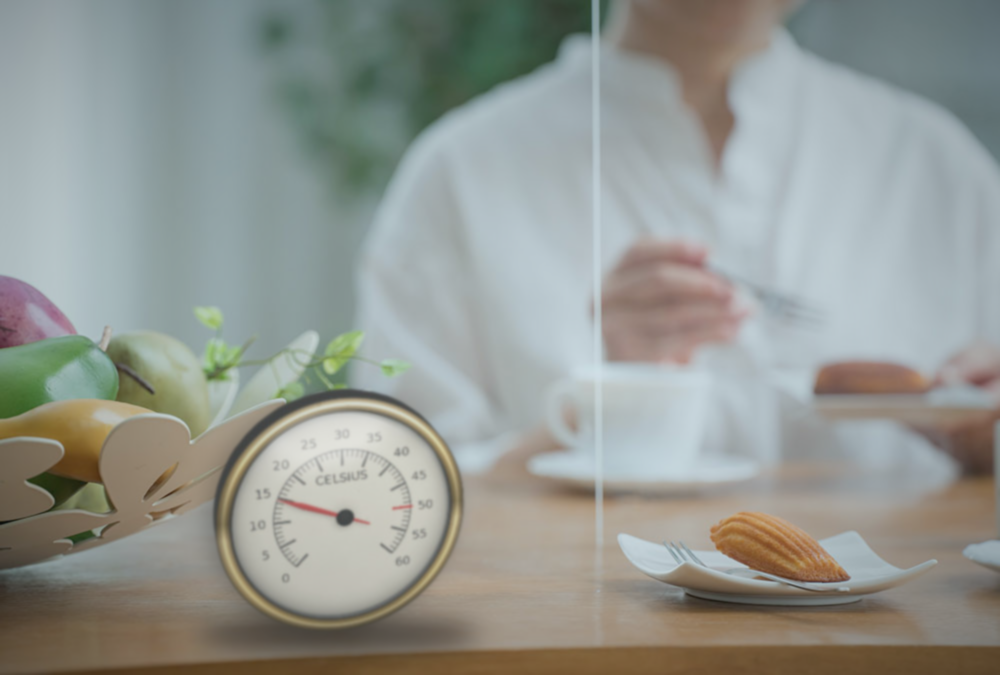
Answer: 15°C
